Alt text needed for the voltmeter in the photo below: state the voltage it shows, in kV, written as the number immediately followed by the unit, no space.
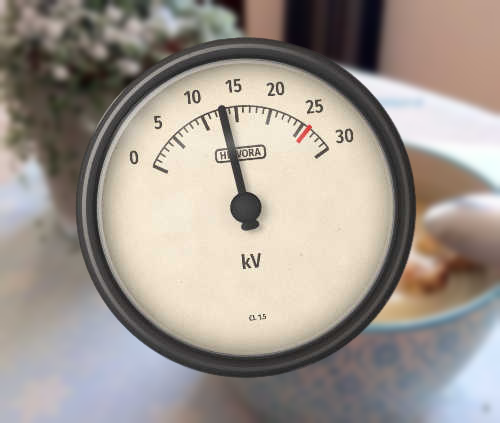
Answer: 13kV
